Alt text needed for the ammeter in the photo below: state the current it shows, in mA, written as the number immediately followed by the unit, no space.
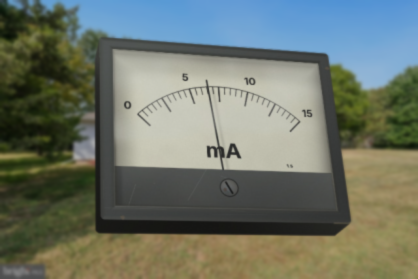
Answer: 6.5mA
